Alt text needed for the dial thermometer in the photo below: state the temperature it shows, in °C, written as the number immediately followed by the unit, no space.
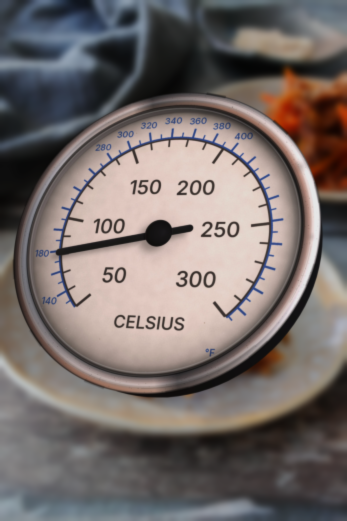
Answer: 80°C
